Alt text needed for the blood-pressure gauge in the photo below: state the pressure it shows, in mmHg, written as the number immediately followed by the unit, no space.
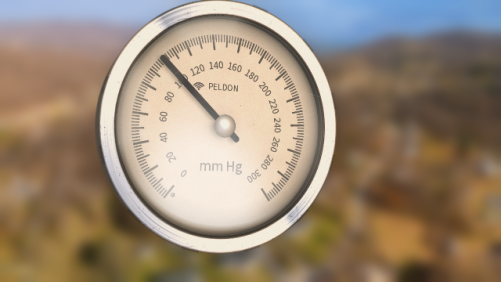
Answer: 100mmHg
